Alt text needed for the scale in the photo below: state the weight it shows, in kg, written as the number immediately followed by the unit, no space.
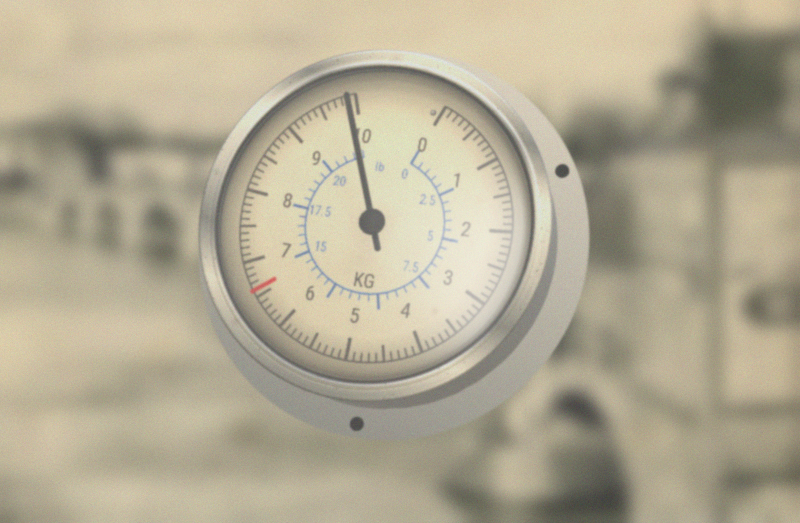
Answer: 9.9kg
